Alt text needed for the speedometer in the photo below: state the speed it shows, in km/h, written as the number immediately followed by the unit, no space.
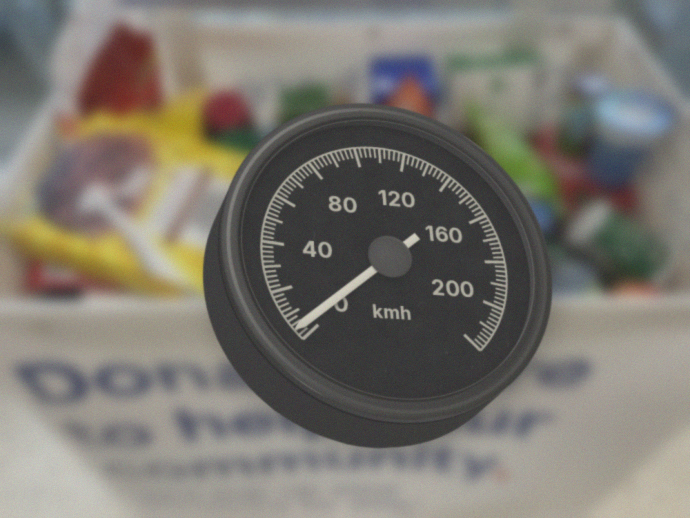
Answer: 4km/h
